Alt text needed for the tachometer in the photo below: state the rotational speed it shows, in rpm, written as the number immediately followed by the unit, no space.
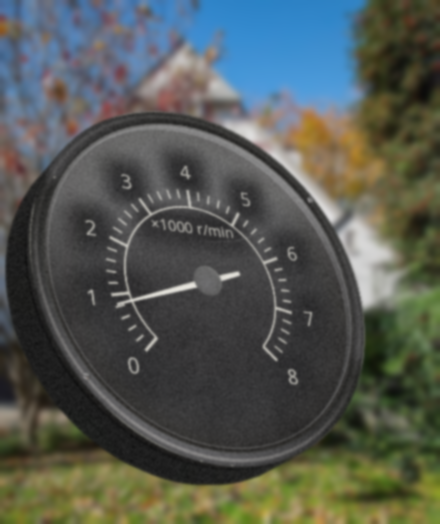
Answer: 800rpm
